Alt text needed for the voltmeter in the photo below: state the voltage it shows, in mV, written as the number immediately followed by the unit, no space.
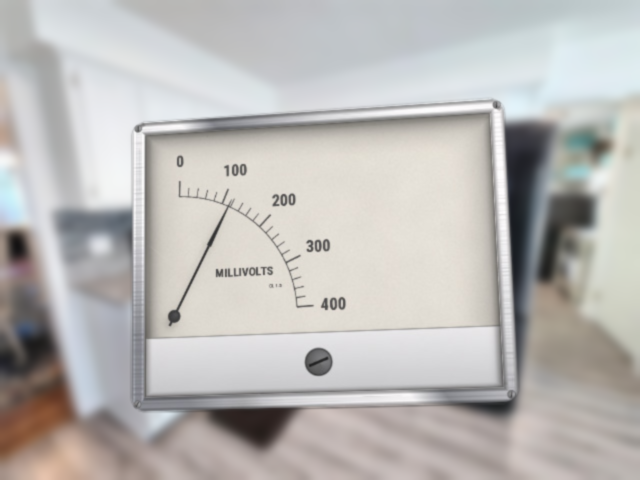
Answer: 120mV
